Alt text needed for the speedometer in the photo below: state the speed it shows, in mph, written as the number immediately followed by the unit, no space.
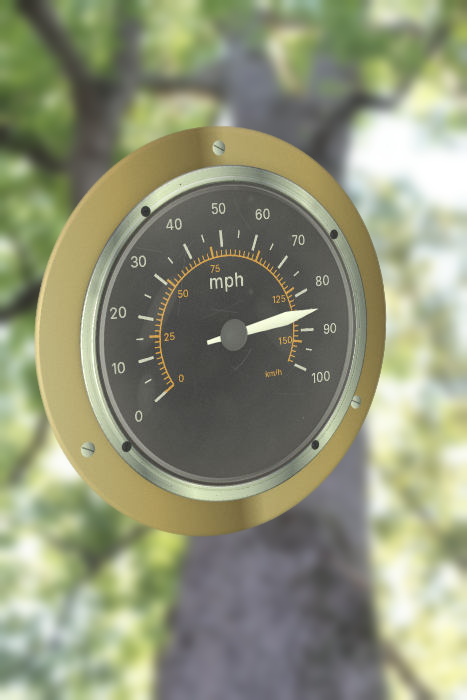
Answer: 85mph
